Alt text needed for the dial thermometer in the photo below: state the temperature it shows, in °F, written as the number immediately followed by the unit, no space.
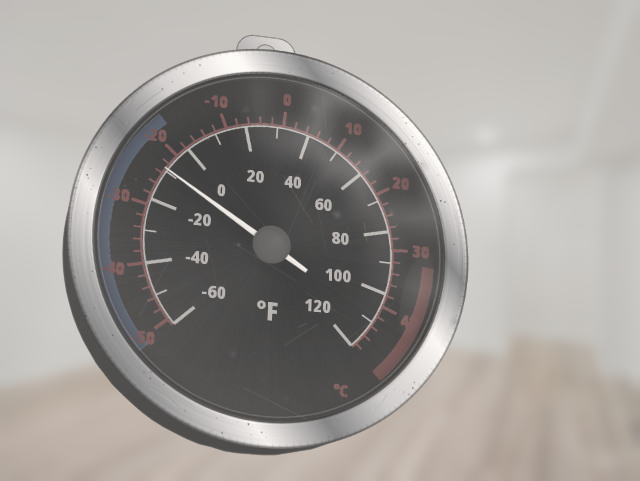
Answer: -10°F
